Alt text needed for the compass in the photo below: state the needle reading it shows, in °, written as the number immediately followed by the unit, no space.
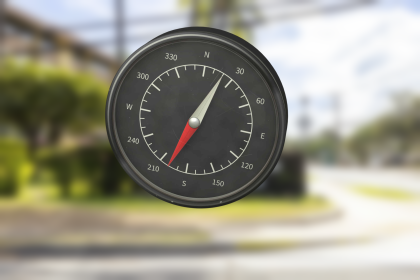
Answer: 200°
